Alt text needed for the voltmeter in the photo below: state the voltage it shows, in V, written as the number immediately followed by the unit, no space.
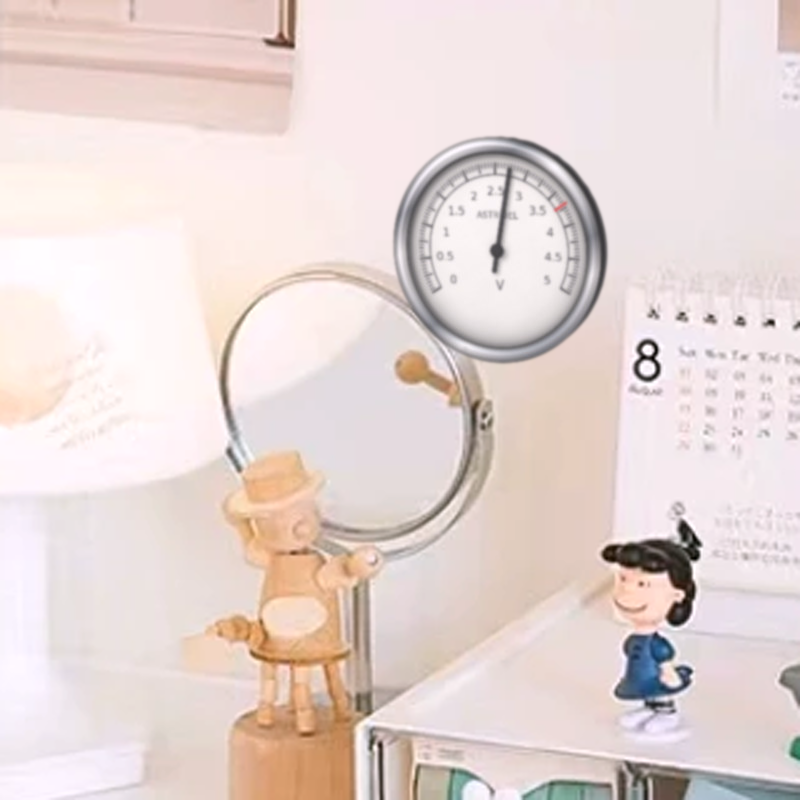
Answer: 2.75V
